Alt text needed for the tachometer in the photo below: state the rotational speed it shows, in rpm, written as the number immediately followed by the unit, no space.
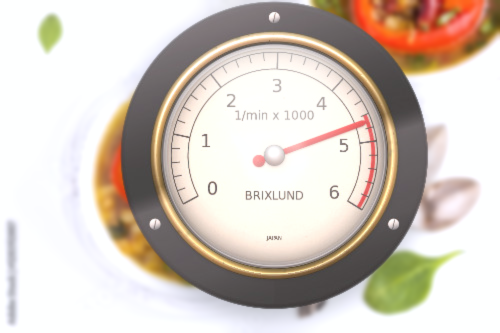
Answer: 4700rpm
